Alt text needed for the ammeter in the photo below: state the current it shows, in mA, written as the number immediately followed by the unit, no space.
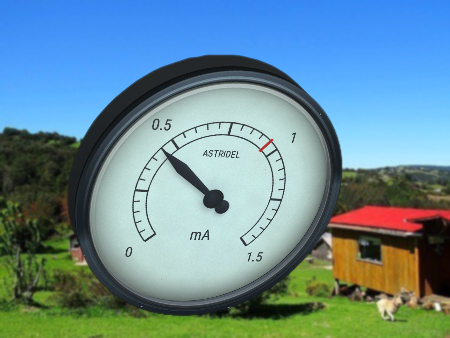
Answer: 0.45mA
